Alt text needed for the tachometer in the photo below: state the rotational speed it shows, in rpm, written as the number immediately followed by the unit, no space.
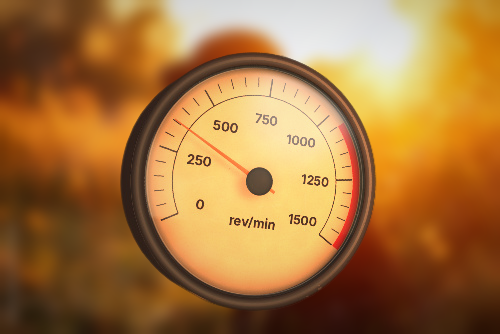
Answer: 350rpm
